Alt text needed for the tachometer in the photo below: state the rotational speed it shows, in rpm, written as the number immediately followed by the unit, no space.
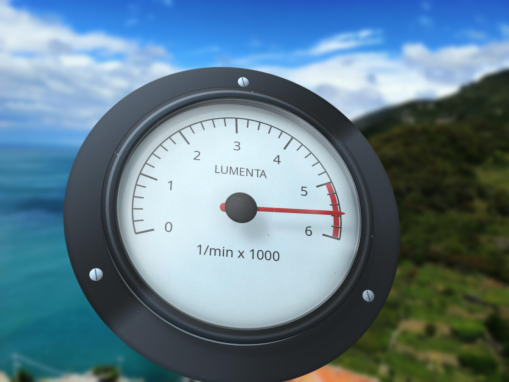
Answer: 5600rpm
